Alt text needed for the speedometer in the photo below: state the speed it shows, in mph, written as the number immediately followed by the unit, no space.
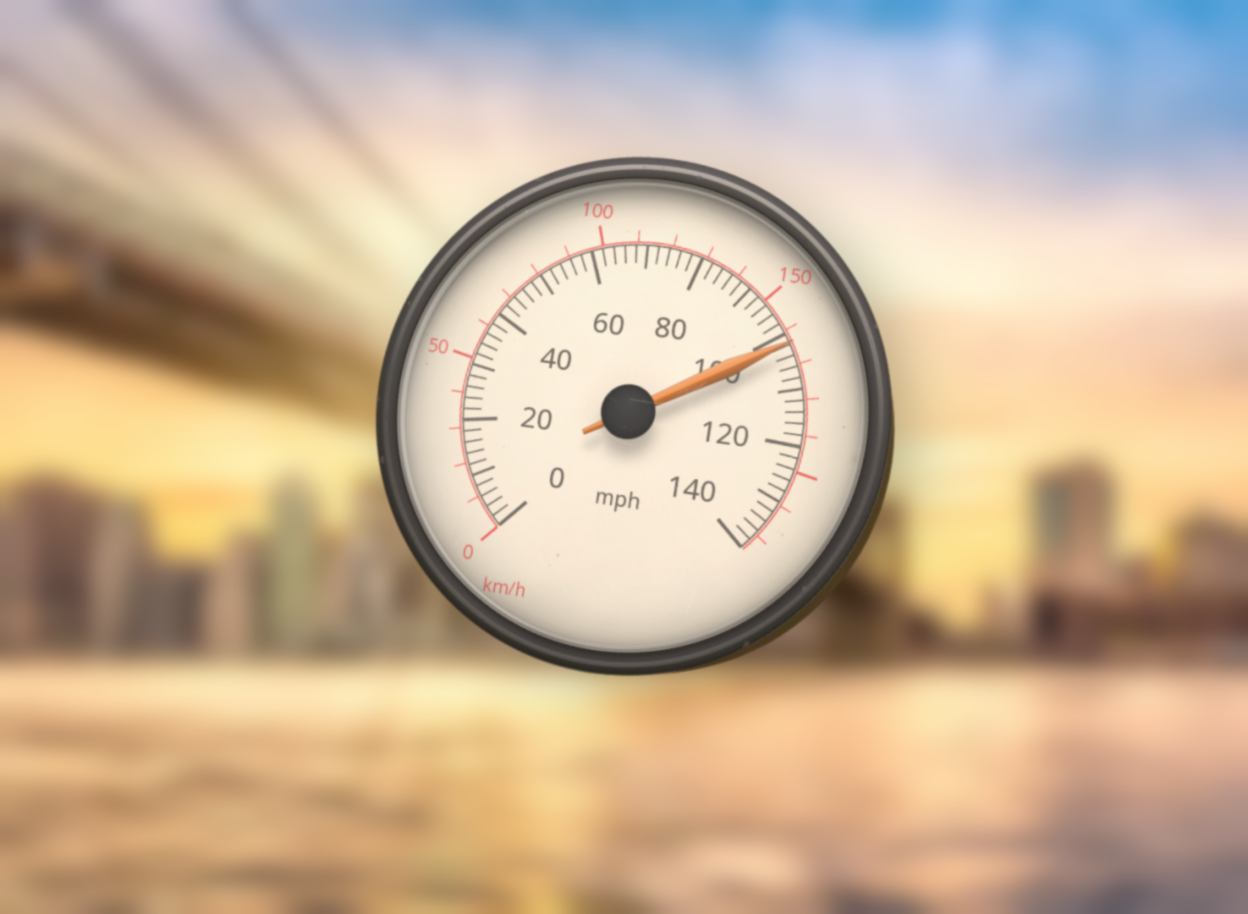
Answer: 102mph
